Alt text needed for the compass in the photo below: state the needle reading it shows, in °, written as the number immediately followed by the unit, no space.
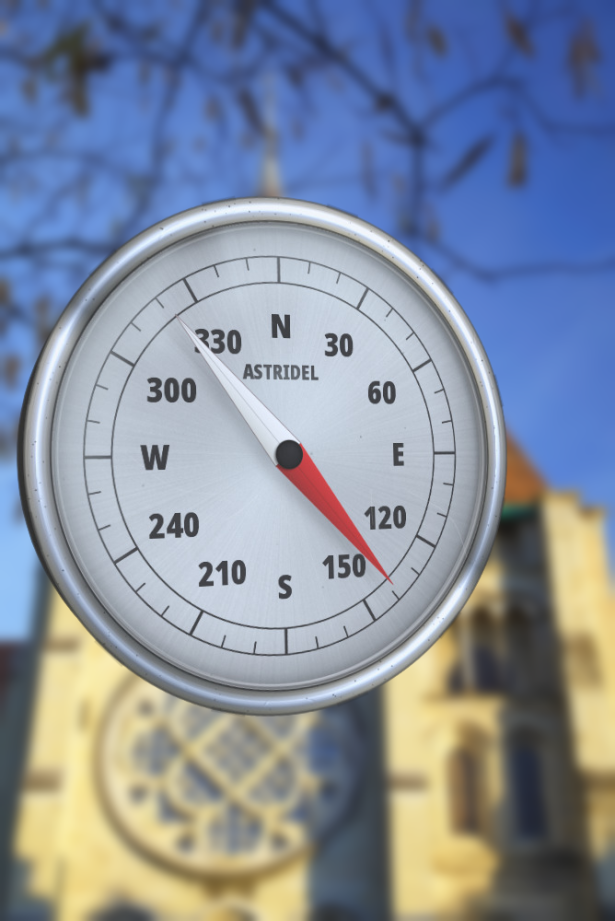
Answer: 140°
